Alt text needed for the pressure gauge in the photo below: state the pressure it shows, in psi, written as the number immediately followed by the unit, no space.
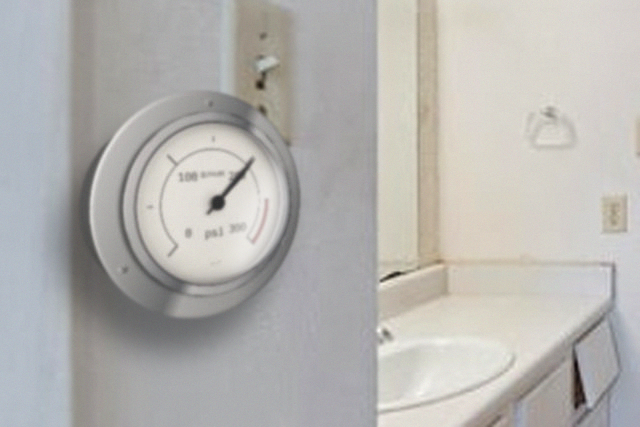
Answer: 200psi
